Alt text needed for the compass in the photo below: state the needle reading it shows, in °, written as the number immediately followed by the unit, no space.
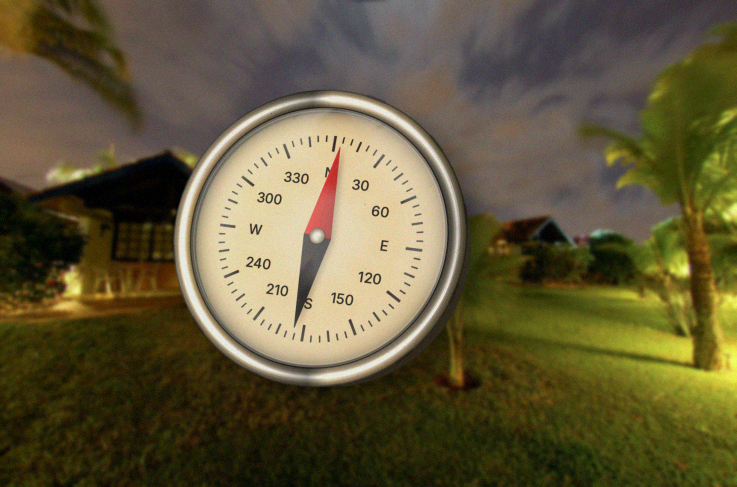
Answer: 5°
